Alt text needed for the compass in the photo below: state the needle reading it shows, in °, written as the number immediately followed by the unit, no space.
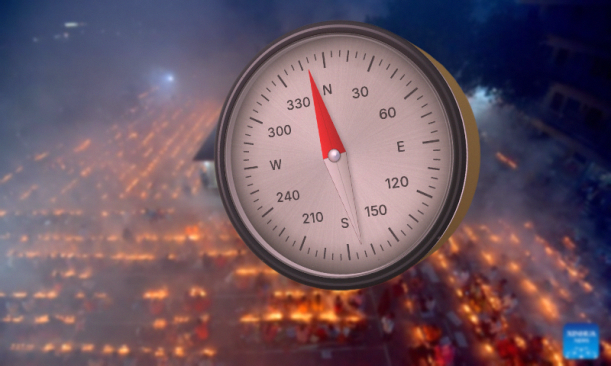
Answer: 350°
